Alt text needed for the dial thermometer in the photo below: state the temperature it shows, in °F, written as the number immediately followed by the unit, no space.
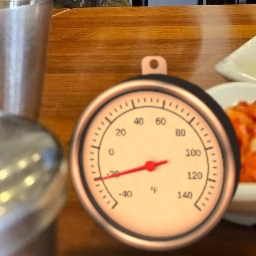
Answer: -20°F
